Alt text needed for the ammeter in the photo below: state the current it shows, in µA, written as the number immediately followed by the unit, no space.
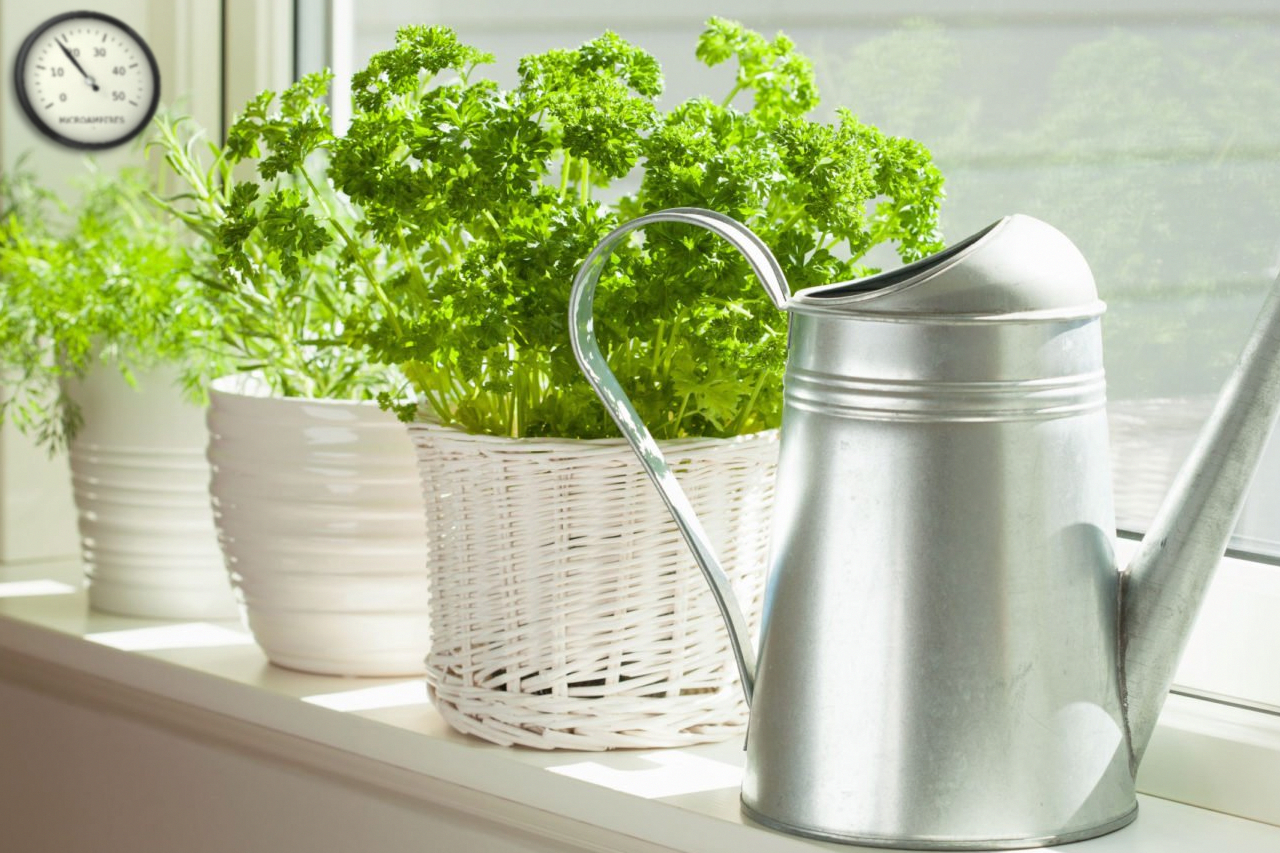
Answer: 18µA
